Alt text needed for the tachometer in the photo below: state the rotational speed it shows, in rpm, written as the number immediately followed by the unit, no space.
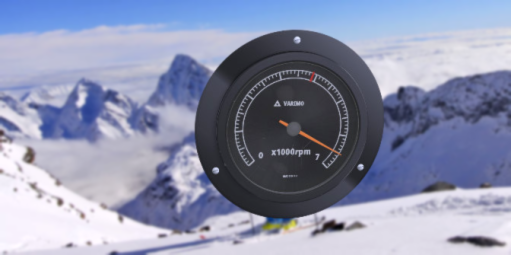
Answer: 6500rpm
